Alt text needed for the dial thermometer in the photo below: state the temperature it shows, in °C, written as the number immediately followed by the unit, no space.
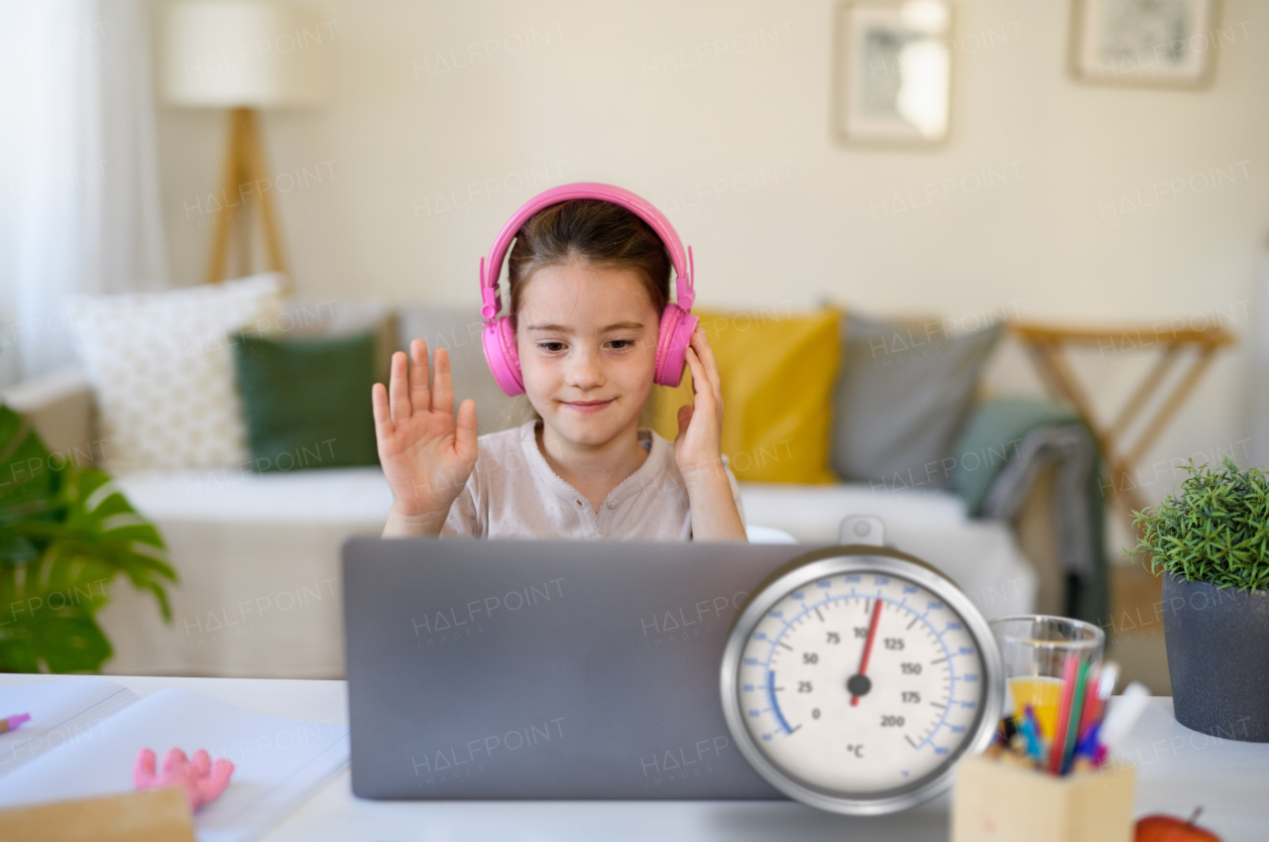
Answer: 105°C
